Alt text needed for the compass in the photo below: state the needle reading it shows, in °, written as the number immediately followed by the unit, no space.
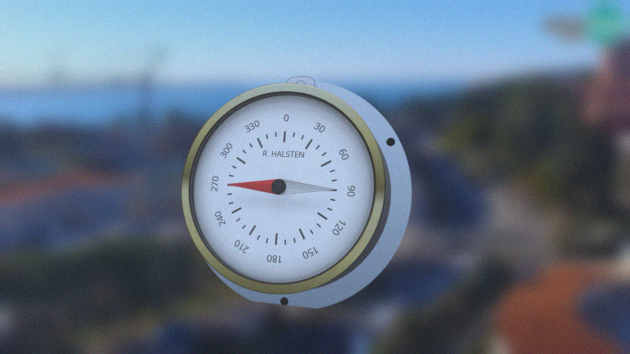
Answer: 270°
